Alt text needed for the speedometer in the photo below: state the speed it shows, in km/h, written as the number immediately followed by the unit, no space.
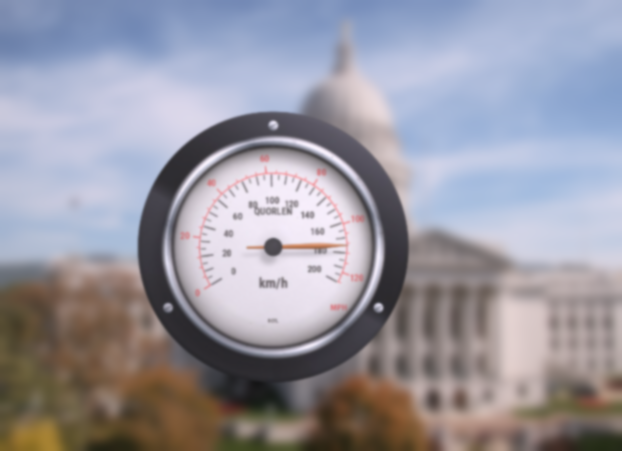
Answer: 175km/h
